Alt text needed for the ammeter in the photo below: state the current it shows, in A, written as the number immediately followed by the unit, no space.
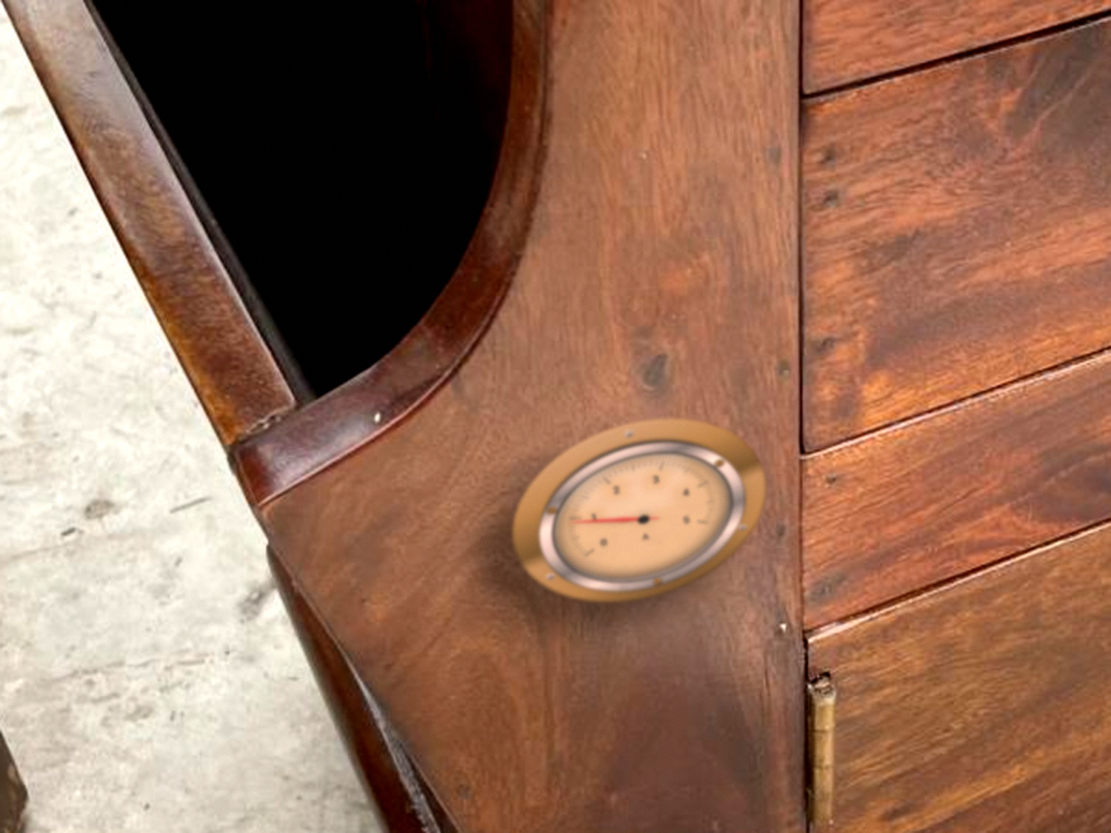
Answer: 1A
